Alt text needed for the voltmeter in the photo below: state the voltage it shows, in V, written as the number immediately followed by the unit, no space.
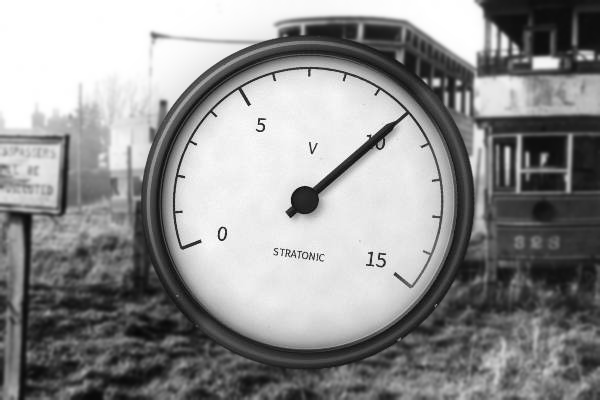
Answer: 10V
